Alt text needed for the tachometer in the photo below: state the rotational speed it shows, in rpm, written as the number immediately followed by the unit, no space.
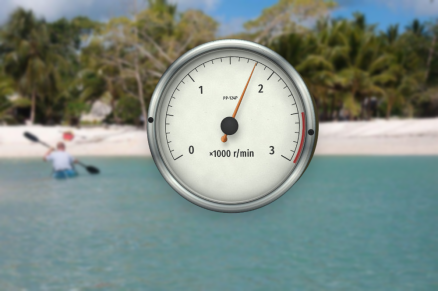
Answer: 1800rpm
